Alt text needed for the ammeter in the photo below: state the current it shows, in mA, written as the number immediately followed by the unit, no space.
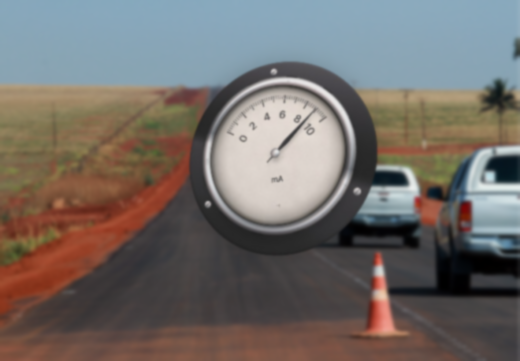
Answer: 9mA
